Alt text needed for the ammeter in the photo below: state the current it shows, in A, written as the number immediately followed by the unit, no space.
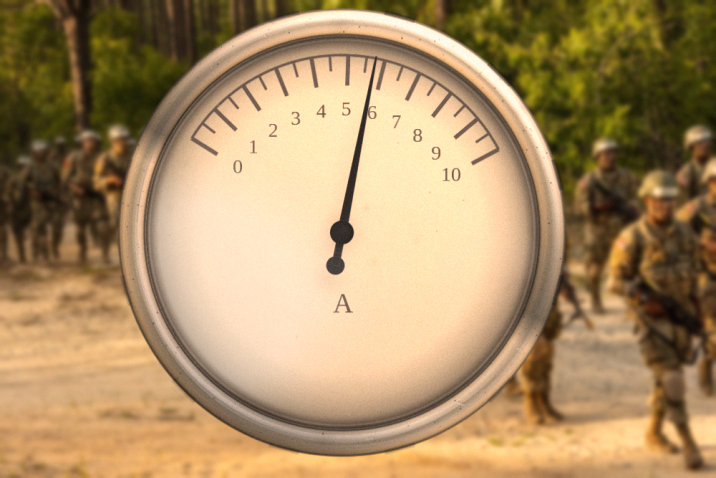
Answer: 5.75A
